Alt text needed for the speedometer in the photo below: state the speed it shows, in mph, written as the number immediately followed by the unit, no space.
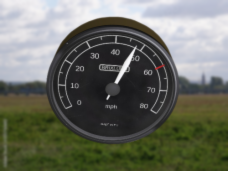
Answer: 47.5mph
